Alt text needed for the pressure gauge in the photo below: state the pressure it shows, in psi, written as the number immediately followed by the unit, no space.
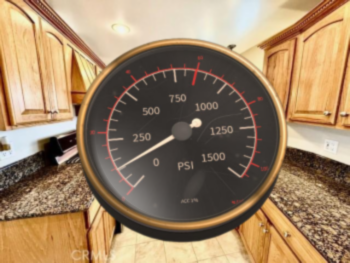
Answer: 100psi
